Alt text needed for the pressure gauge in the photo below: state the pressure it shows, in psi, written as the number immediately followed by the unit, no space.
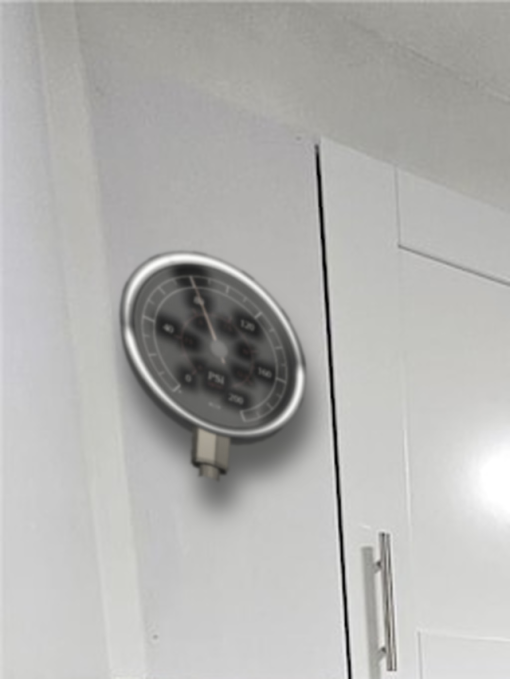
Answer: 80psi
